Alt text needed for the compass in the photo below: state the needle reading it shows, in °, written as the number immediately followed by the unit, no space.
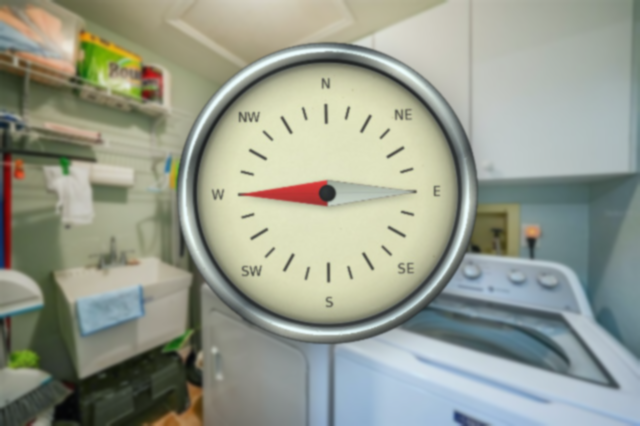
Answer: 270°
